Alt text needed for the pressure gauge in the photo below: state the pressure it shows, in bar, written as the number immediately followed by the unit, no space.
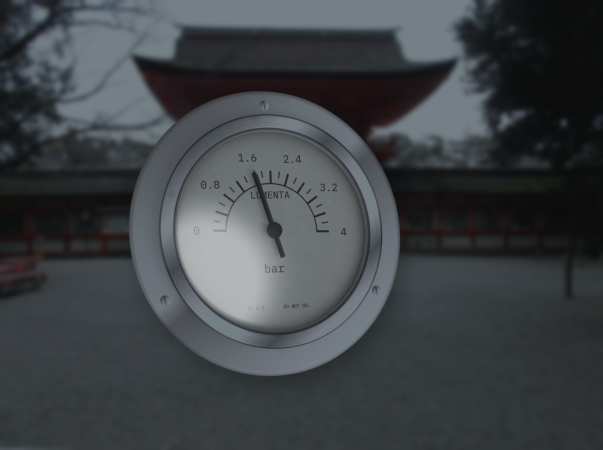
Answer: 1.6bar
